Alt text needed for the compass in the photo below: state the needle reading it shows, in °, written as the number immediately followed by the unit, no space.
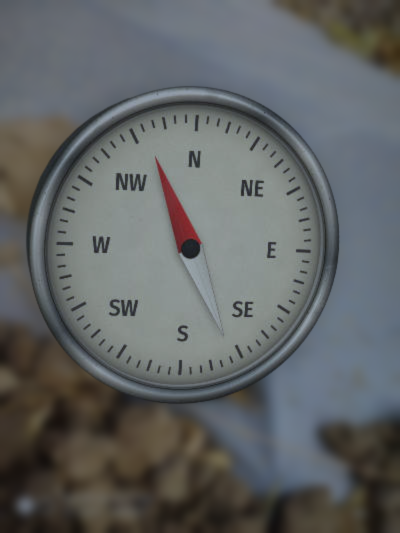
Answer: 335°
